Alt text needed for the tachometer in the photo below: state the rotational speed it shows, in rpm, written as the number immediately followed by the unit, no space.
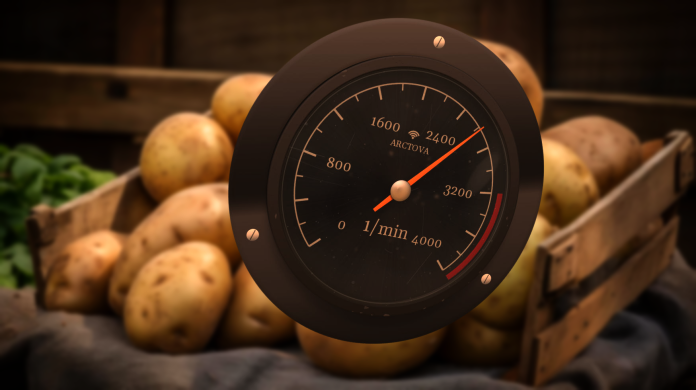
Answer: 2600rpm
